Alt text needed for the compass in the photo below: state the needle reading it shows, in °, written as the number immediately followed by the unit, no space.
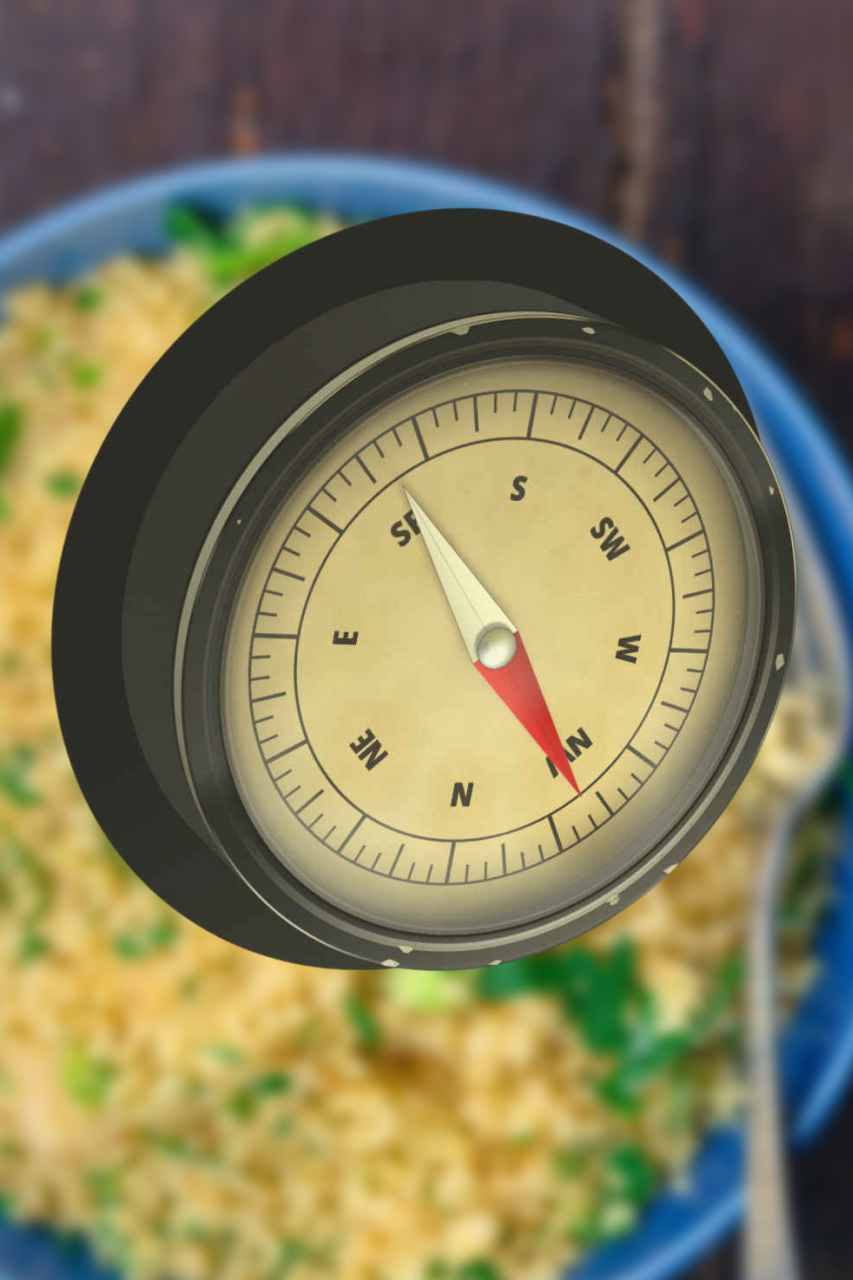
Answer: 320°
